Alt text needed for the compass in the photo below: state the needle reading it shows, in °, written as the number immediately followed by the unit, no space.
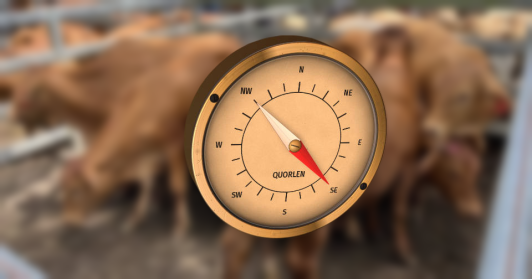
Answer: 135°
